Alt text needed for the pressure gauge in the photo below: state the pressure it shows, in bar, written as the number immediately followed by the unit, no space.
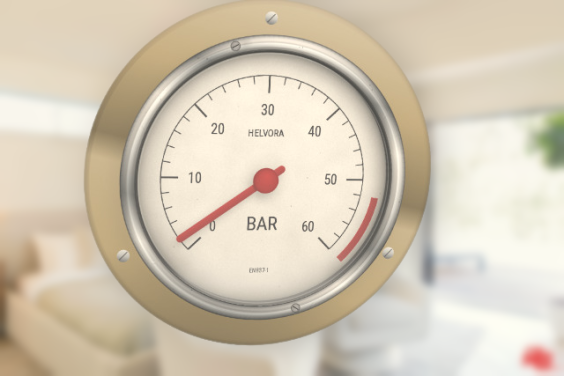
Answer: 2bar
